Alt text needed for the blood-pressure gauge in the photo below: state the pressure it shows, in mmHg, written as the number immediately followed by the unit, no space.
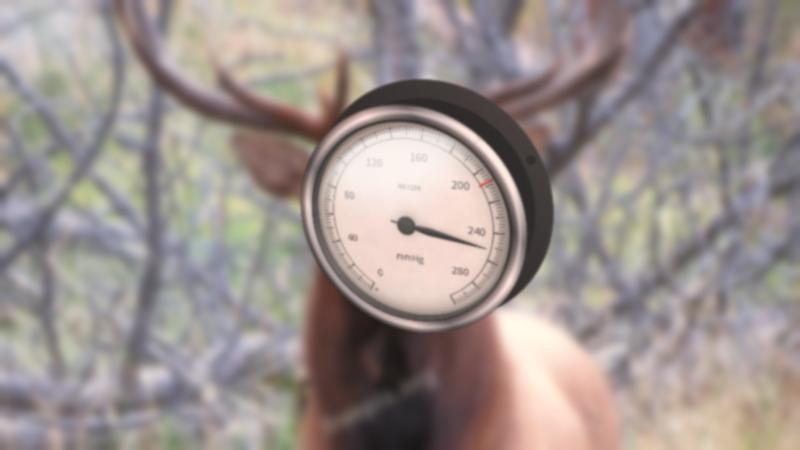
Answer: 250mmHg
